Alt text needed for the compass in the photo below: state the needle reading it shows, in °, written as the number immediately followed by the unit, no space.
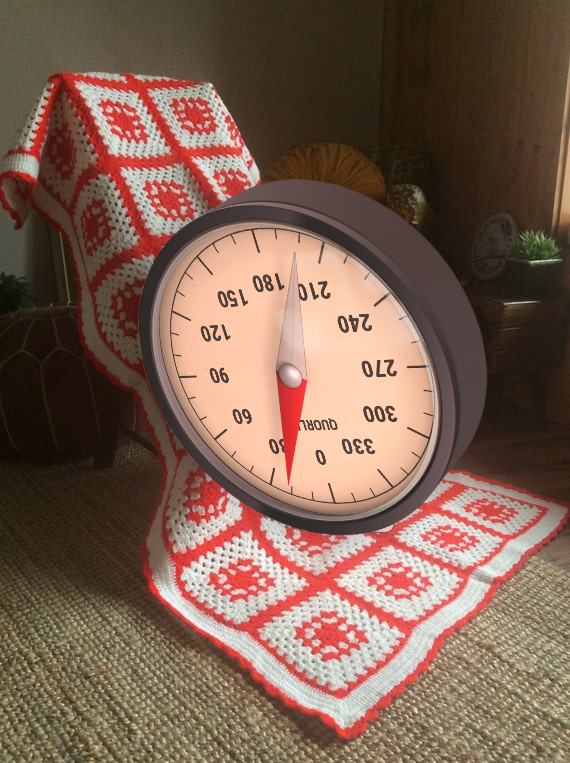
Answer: 20°
